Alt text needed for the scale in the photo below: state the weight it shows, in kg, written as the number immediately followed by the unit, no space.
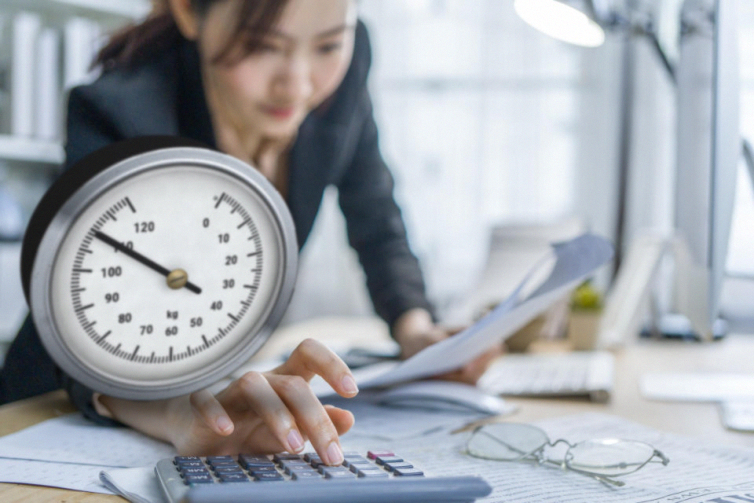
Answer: 110kg
